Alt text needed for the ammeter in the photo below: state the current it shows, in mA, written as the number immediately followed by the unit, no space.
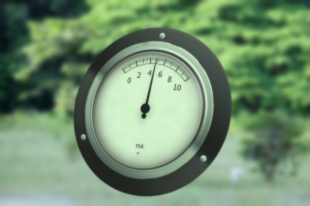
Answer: 5mA
